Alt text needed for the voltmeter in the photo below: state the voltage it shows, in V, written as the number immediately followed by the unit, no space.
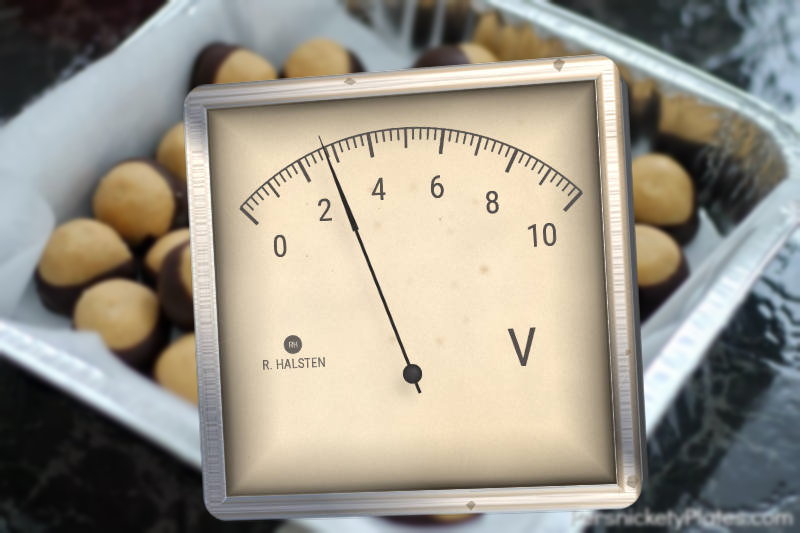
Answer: 2.8V
